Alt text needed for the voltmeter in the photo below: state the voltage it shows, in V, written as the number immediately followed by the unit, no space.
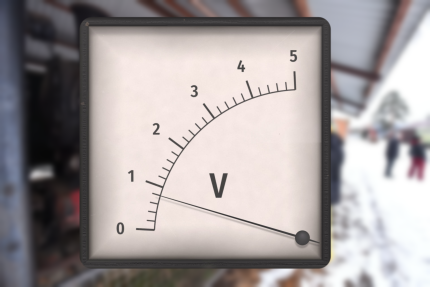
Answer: 0.8V
